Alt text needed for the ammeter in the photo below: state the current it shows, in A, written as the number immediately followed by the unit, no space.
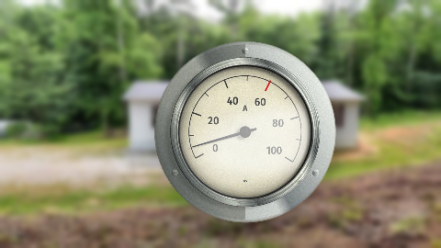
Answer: 5A
